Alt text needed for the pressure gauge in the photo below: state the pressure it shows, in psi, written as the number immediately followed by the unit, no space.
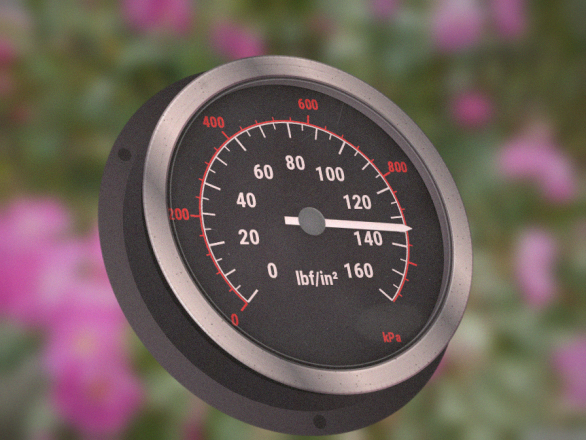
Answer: 135psi
